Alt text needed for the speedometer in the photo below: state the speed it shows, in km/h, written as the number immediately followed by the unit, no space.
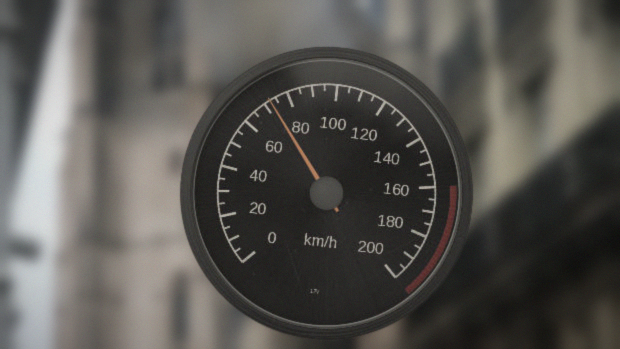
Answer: 72.5km/h
